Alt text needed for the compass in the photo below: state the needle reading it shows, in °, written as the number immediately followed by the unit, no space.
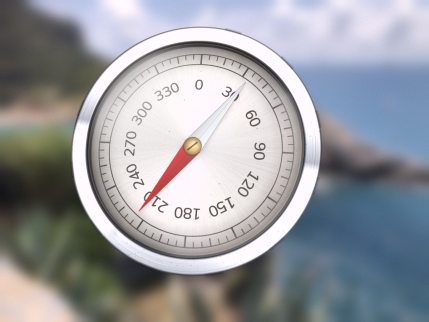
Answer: 215°
